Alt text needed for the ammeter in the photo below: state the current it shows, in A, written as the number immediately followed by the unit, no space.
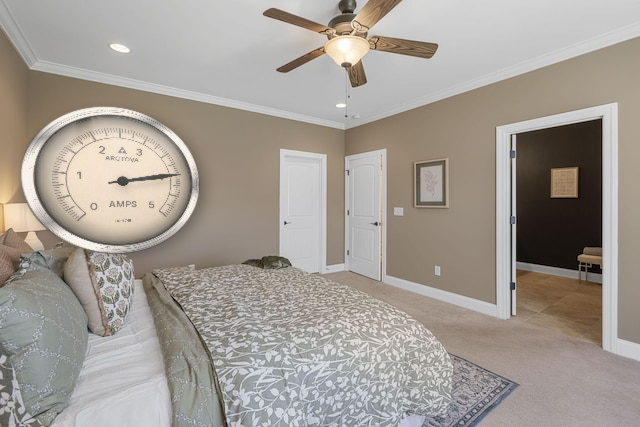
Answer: 4A
